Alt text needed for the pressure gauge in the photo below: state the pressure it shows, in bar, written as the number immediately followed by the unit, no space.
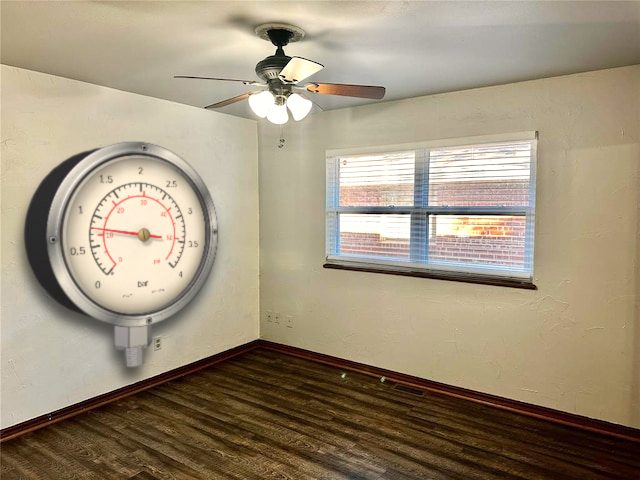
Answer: 0.8bar
